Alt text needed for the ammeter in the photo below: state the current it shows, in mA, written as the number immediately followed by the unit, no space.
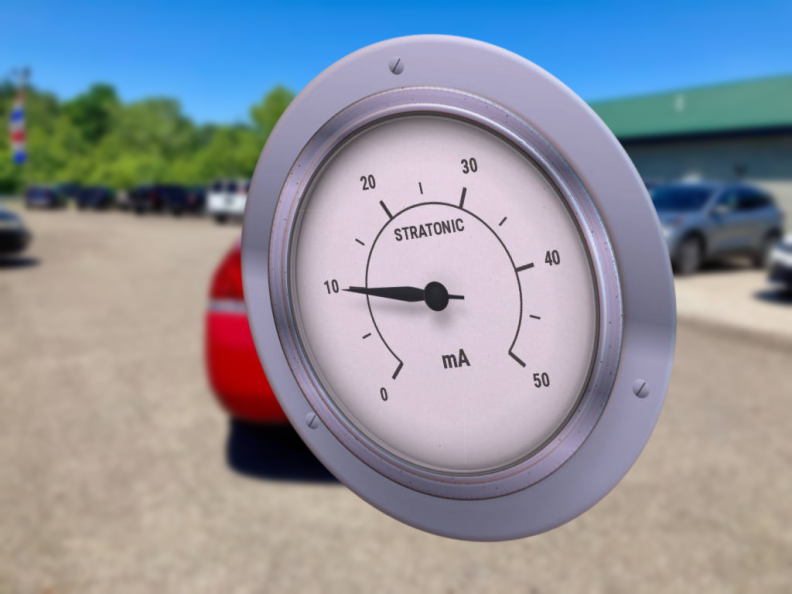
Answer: 10mA
